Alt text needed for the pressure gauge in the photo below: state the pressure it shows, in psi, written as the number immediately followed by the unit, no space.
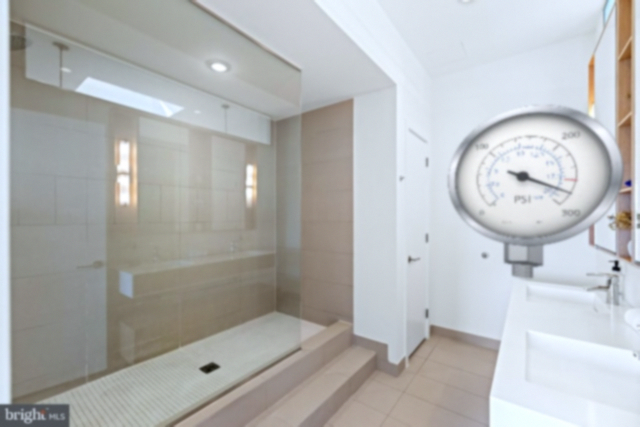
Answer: 280psi
